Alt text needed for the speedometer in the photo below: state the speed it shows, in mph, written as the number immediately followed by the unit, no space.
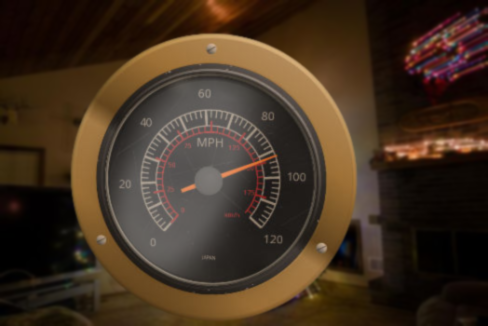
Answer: 92mph
